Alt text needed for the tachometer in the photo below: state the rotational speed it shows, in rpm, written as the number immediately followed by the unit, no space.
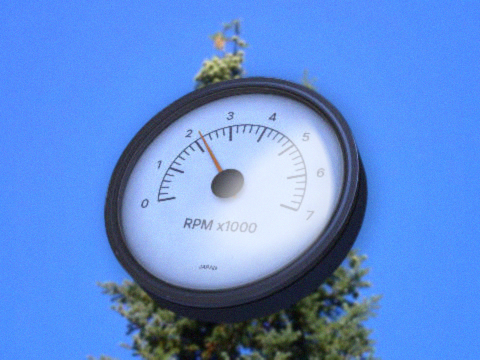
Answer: 2200rpm
